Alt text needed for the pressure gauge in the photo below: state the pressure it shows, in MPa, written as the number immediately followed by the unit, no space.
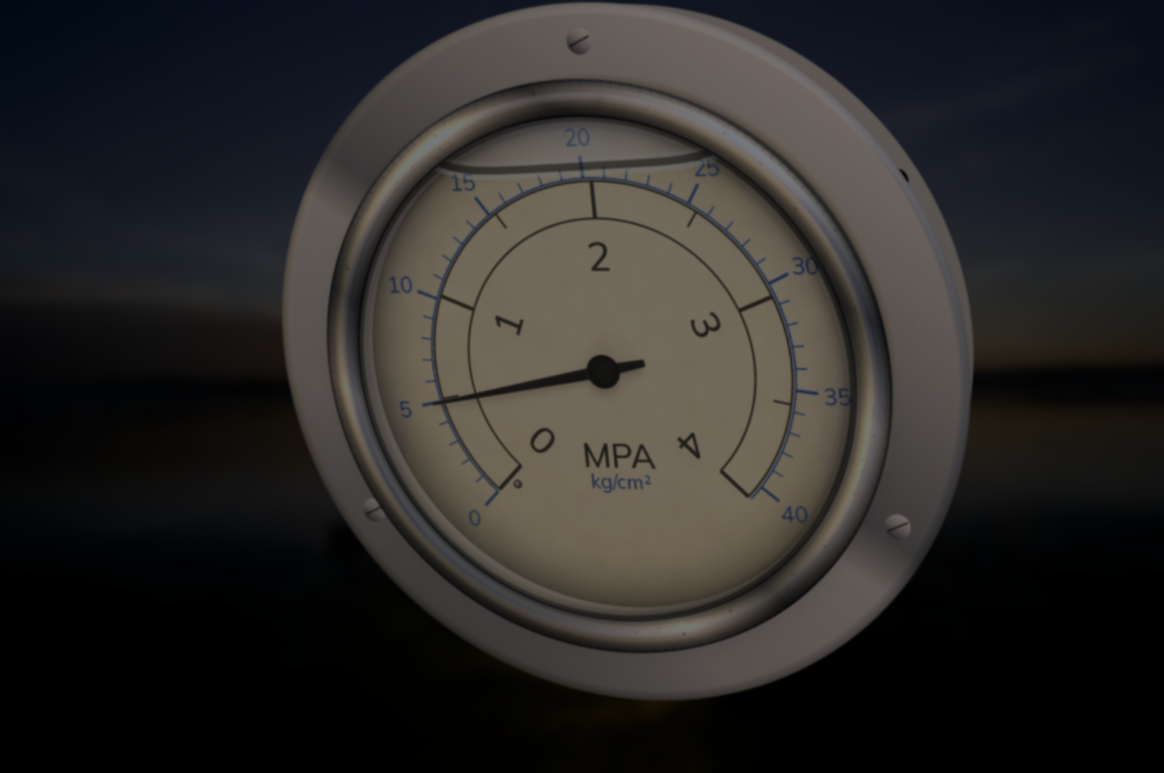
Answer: 0.5MPa
